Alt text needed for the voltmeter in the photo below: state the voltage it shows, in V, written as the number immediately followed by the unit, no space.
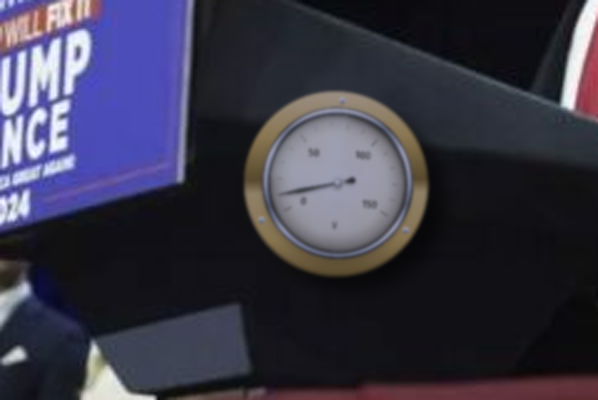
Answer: 10V
